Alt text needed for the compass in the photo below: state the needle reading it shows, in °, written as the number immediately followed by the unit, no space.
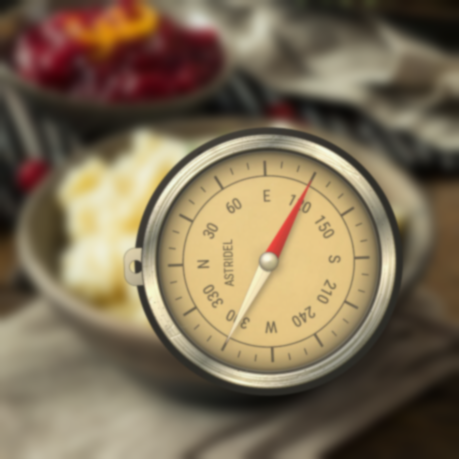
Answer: 120°
